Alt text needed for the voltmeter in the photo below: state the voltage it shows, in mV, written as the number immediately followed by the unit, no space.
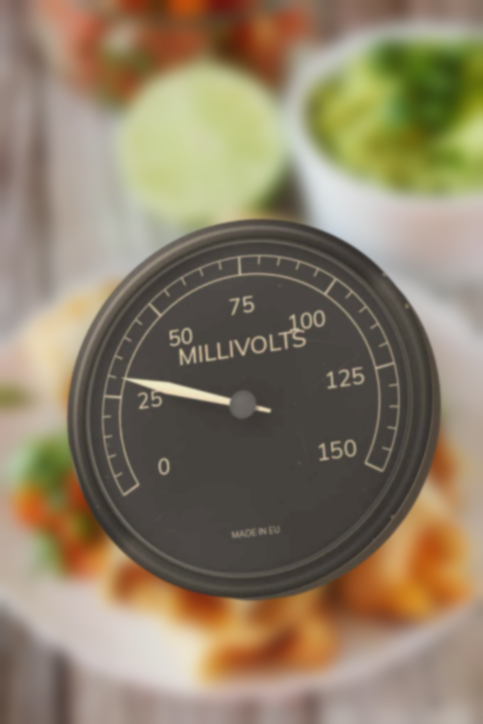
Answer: 30mV
